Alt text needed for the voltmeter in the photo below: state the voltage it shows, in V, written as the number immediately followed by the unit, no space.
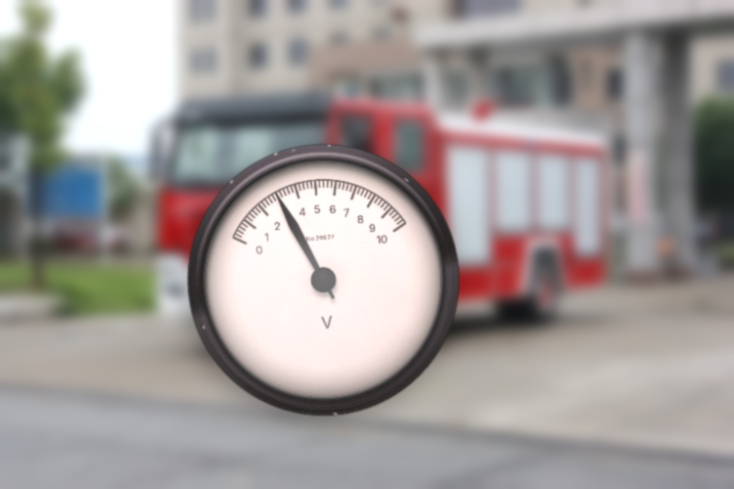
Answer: 3V
